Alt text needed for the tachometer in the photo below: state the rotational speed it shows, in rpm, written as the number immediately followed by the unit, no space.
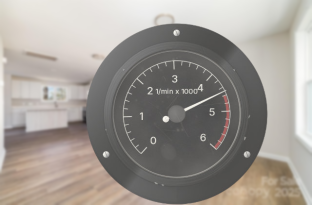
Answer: 4500rpm
